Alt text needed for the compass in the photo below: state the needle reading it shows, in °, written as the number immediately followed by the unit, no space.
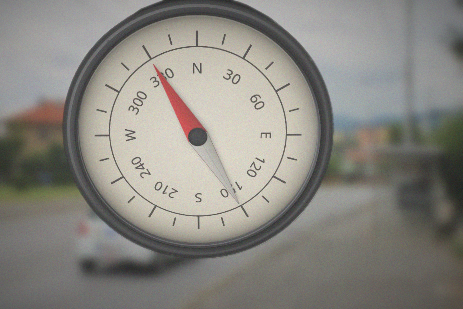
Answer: 330°
